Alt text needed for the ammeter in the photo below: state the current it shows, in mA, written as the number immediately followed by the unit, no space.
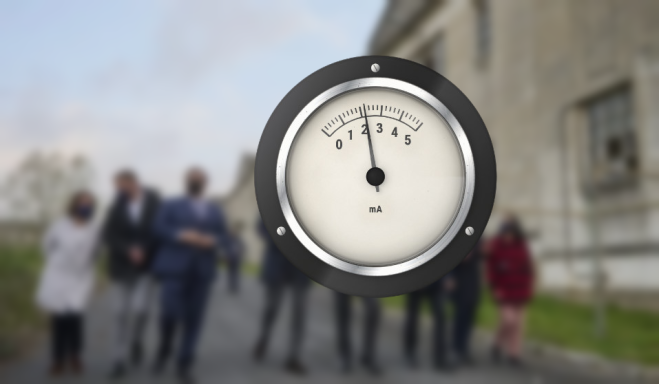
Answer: 2.2mA
